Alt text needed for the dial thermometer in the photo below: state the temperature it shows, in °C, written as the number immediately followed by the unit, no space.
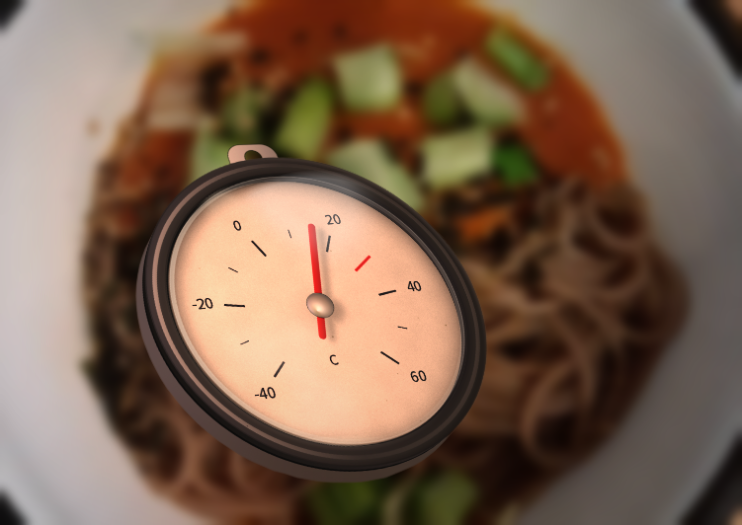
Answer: 15°C
